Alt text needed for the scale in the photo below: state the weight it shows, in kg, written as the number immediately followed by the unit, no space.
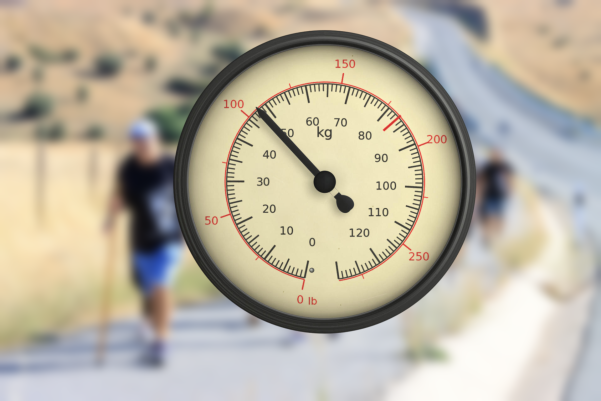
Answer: 48kg
